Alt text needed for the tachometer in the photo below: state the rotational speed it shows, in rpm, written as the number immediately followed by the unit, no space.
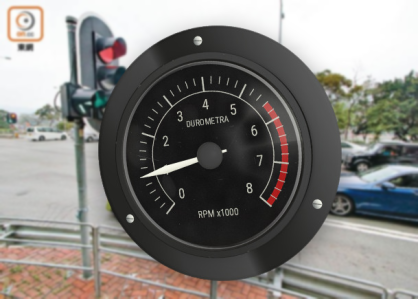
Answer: 1000rpm
